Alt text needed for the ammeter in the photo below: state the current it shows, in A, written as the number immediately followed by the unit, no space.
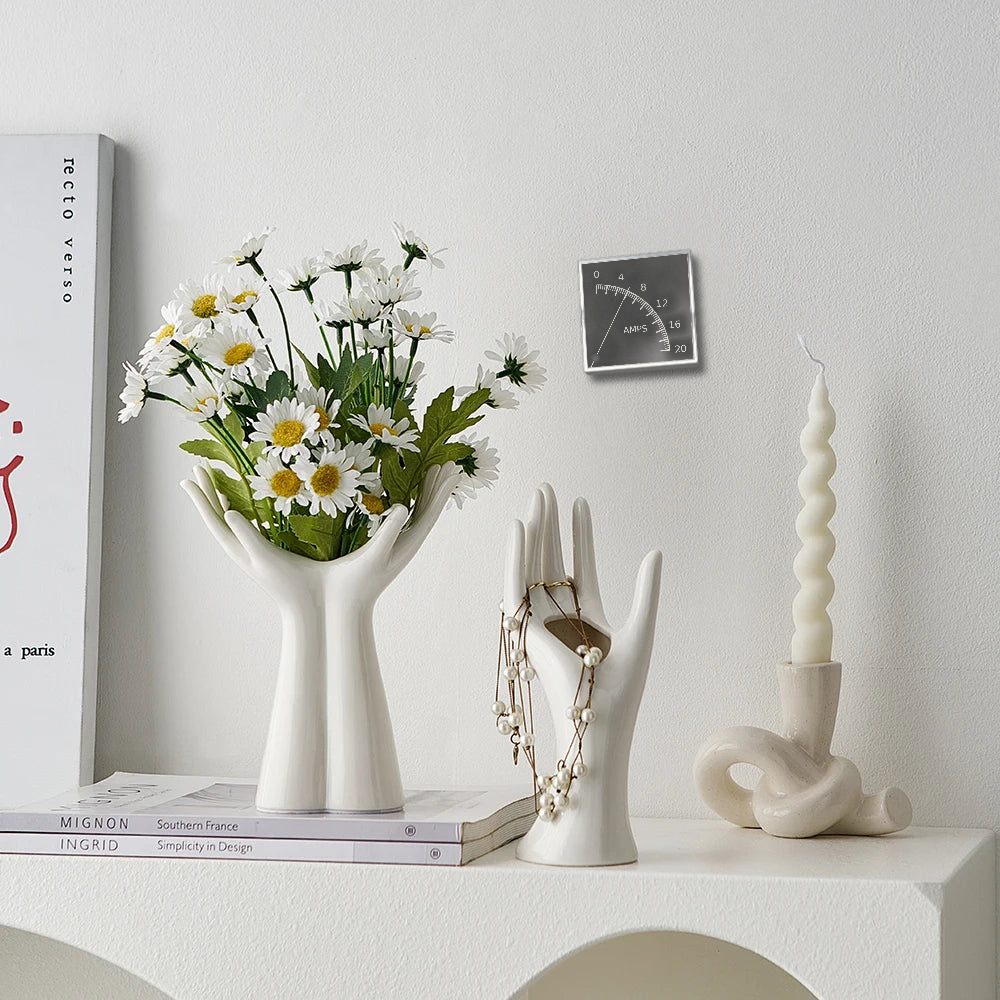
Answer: 6A
